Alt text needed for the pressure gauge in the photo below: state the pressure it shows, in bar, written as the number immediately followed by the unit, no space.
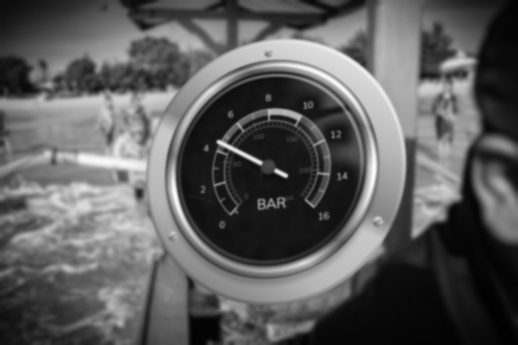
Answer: 4.5bar
